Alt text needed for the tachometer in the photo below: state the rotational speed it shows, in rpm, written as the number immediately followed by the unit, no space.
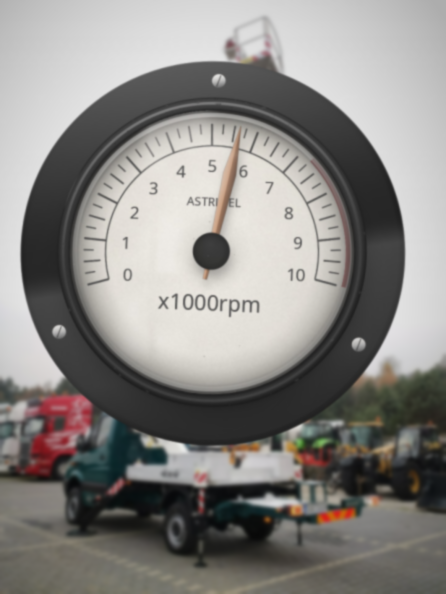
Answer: 5625rpm
